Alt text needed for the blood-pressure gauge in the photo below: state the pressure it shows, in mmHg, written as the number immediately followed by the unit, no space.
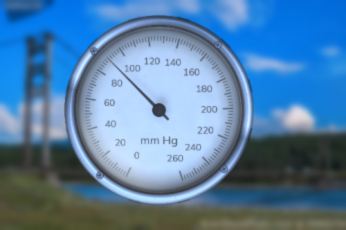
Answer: 90mmHg
